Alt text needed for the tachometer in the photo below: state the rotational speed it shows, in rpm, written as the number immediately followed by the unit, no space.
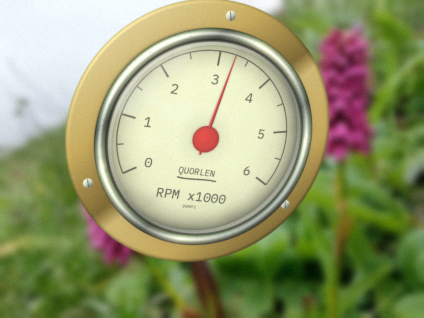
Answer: 3250rpm
